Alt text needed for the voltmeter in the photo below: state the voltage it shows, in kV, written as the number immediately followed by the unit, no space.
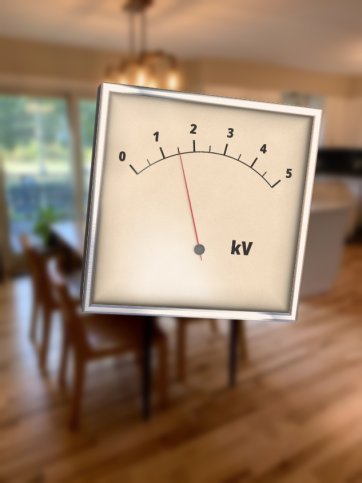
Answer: 1.5kV
